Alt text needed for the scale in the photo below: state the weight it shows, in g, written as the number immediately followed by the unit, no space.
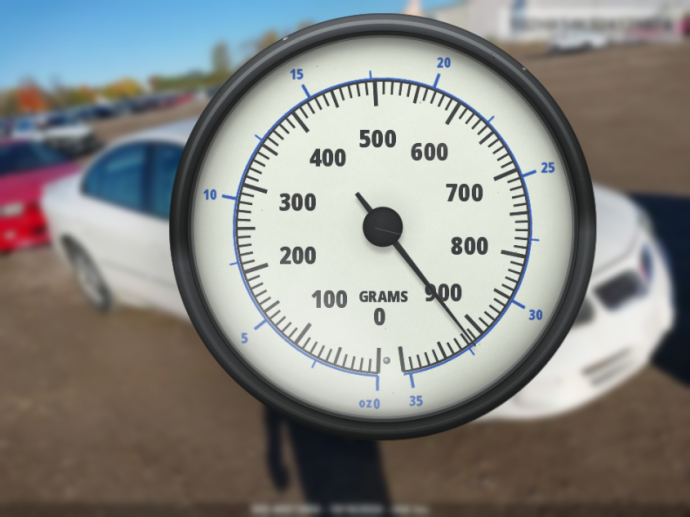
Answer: 915g
